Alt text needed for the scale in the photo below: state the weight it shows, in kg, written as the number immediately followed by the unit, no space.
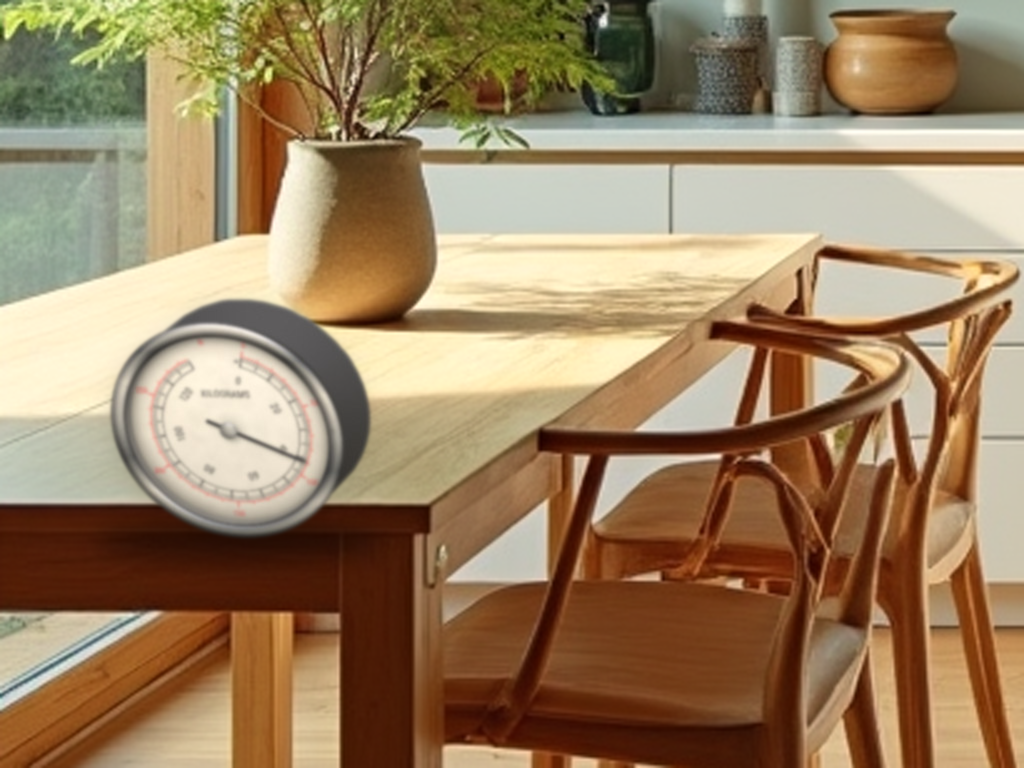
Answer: 40kg
